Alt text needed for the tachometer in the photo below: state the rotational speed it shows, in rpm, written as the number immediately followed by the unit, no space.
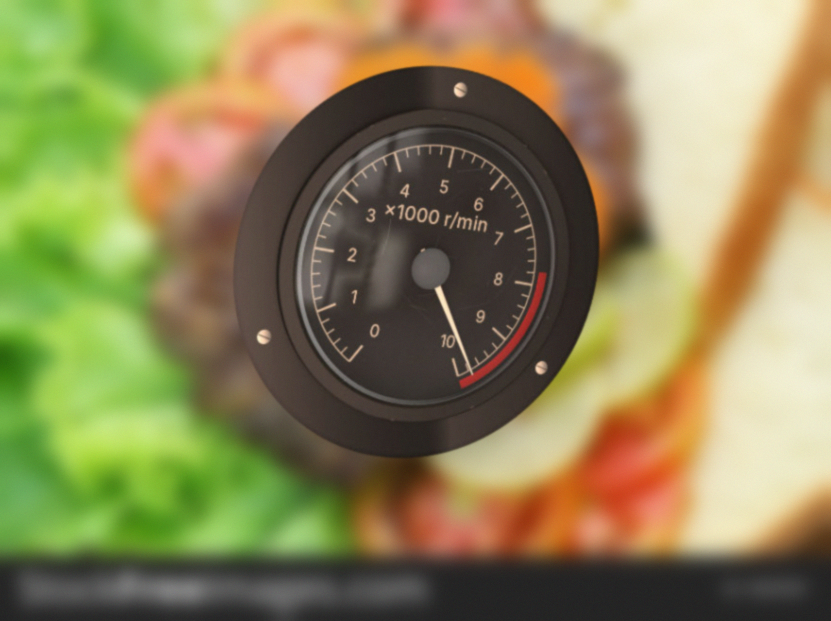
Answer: 9800rpm
